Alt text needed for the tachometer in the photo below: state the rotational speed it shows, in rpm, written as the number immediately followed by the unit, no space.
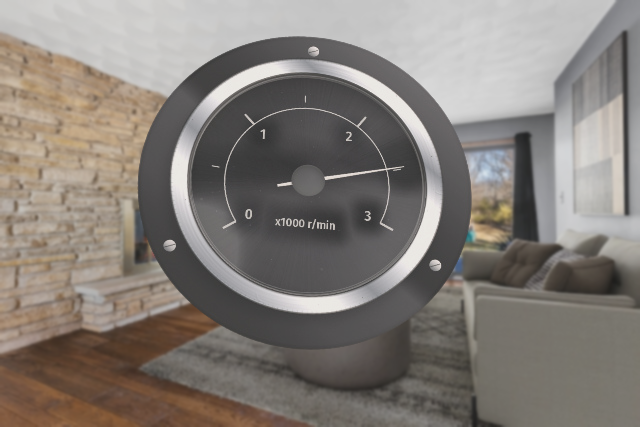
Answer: 2500rpm
